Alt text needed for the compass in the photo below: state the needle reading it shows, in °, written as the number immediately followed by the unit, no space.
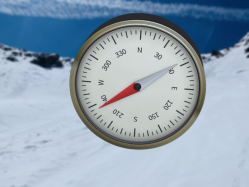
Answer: 235°
